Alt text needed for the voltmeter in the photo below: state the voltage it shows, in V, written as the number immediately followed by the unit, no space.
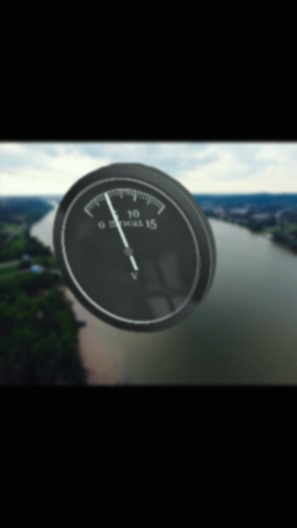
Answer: 5V
